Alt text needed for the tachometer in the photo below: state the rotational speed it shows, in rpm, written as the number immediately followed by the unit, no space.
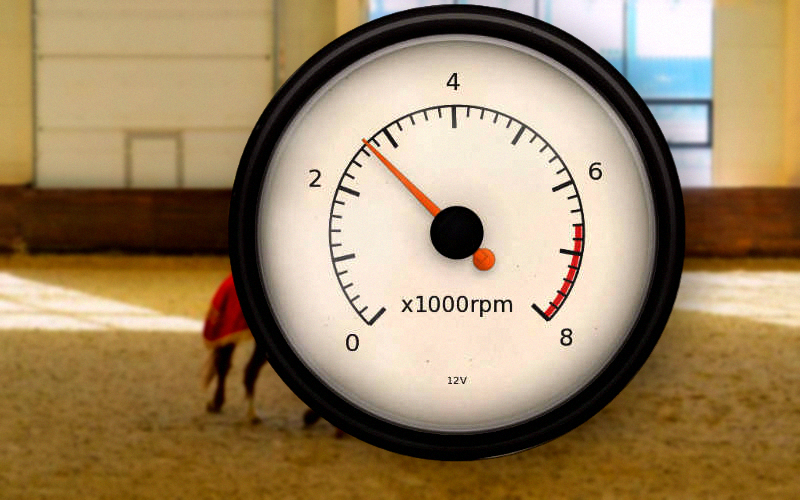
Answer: 2700rpm
